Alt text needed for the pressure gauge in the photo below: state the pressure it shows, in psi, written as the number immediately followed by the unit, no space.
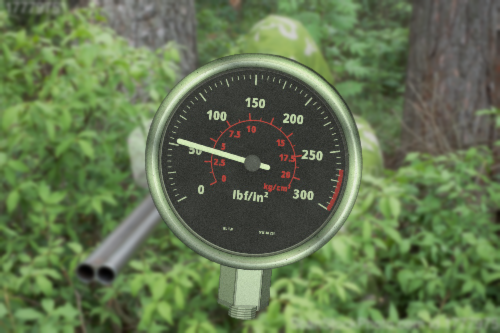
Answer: 55psi
